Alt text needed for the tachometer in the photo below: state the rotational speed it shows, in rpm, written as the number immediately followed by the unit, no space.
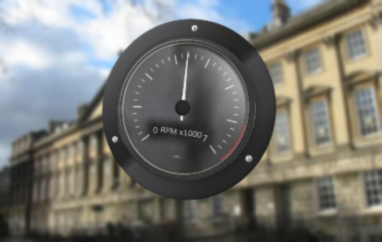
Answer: 3400rpm
